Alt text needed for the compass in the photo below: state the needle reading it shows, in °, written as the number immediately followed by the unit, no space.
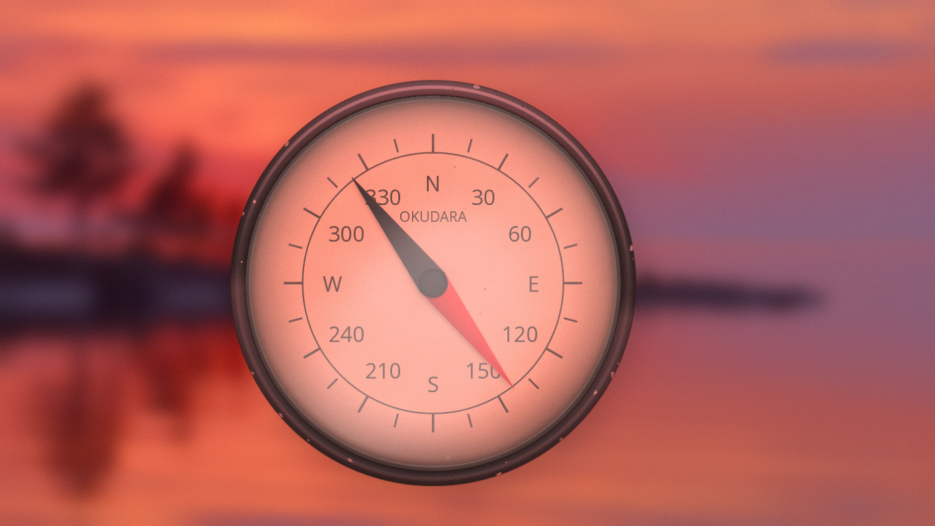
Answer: 142.5°
